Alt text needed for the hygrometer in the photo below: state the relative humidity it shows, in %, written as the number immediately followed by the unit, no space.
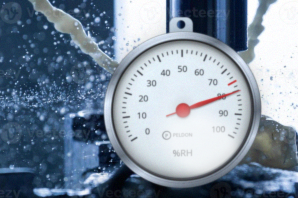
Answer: 80%
